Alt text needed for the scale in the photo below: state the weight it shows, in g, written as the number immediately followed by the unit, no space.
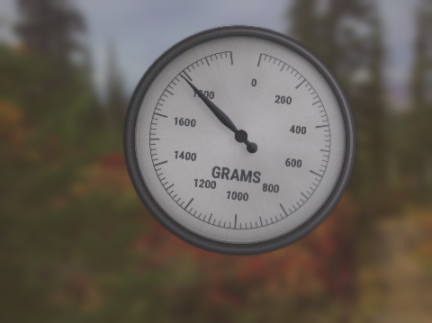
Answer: 1780g
